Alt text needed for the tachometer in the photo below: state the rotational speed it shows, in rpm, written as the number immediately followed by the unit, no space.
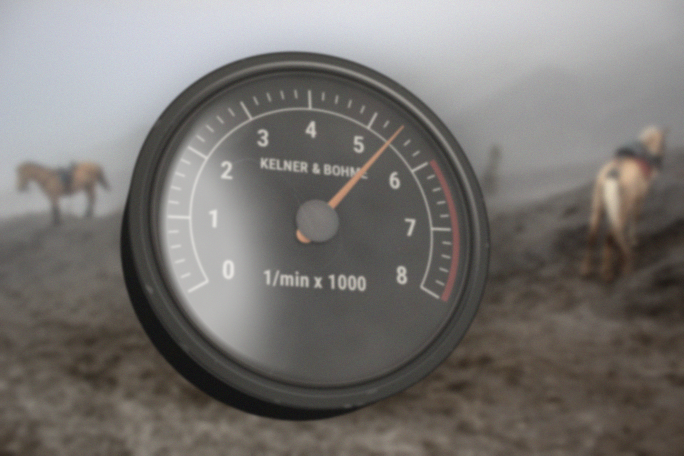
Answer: 5400rpm
